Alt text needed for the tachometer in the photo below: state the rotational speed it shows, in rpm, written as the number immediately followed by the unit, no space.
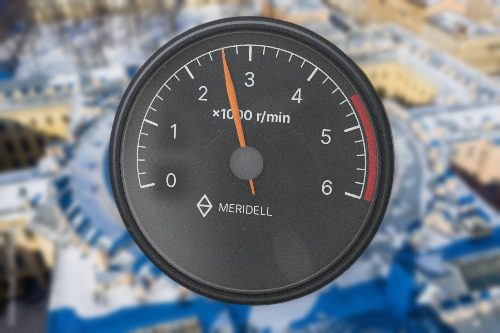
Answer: 2600rpm
